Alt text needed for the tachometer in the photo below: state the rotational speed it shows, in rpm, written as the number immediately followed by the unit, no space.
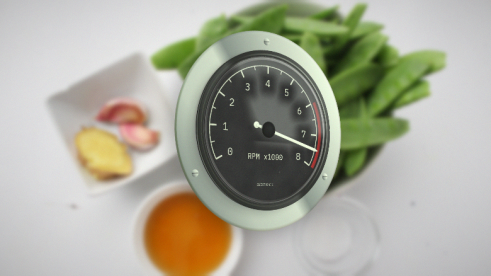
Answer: 7500rpm
